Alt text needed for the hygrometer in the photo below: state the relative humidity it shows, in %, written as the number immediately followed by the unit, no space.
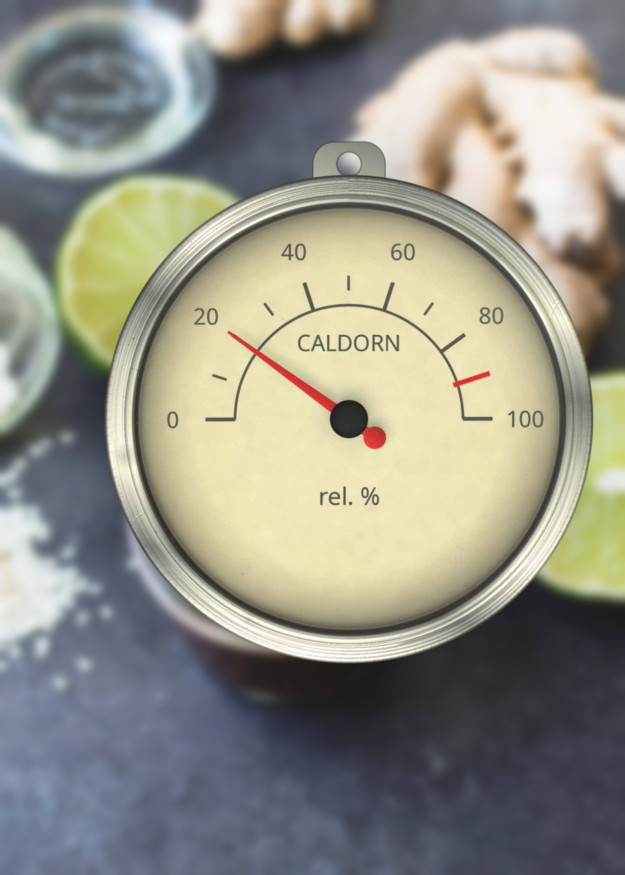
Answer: 20%
